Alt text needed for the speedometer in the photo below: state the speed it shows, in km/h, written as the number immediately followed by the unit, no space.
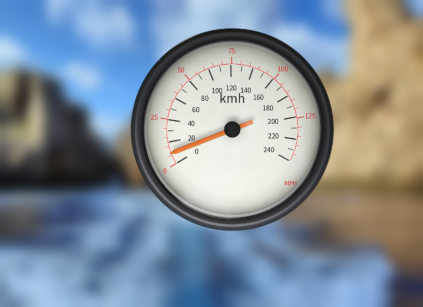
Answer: 10km/h
